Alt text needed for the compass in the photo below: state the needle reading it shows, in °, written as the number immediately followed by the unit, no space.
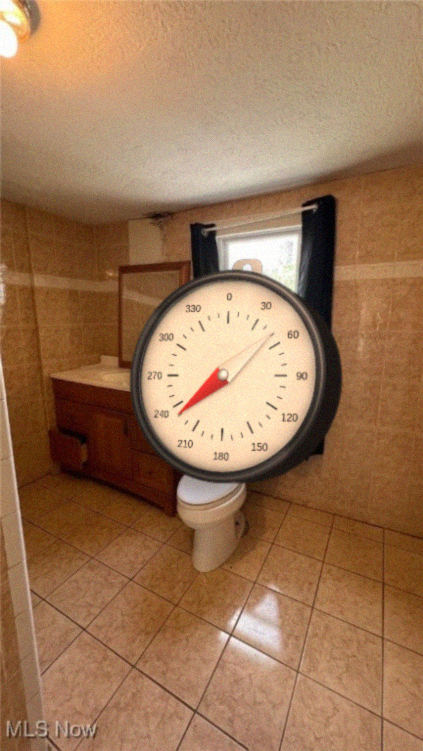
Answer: 230°
